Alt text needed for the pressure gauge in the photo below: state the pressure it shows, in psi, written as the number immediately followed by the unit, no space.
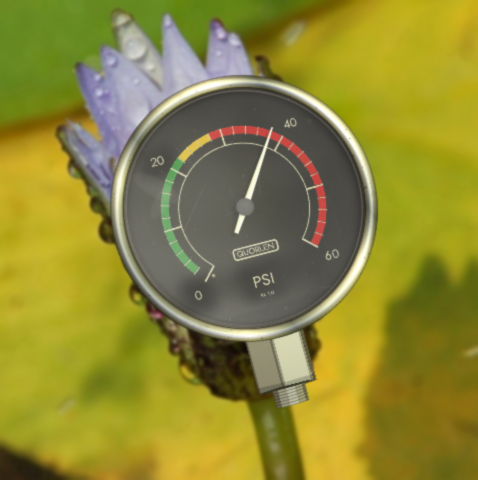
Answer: 38psi
